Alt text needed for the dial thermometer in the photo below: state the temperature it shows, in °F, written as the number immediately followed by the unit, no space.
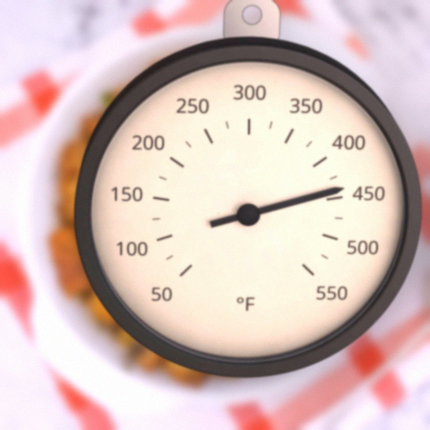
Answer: 437.5°F
